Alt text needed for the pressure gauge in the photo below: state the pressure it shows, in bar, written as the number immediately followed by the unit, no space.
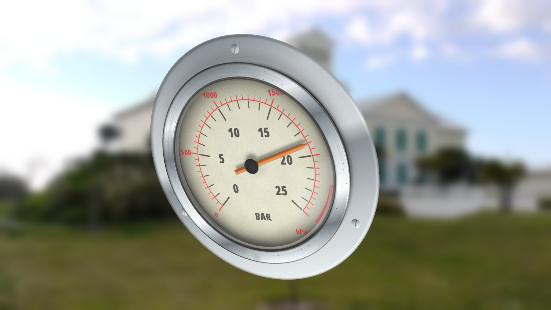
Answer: 19bar
